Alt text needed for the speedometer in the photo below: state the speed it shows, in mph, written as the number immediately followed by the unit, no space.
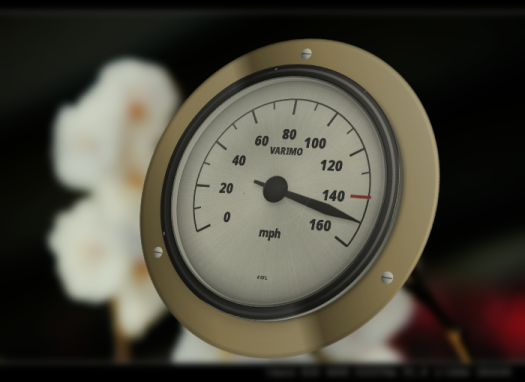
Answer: 150mph
